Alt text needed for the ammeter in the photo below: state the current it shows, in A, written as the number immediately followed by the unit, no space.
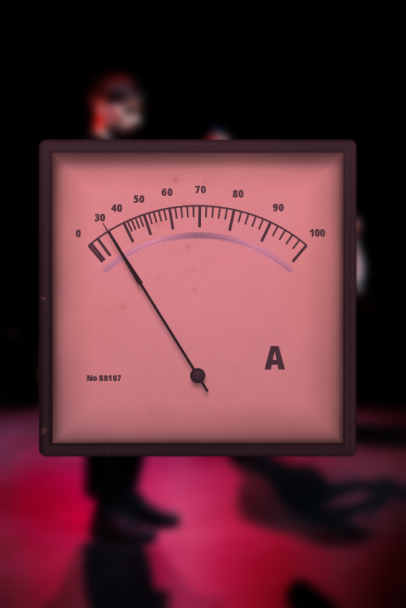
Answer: 30A
